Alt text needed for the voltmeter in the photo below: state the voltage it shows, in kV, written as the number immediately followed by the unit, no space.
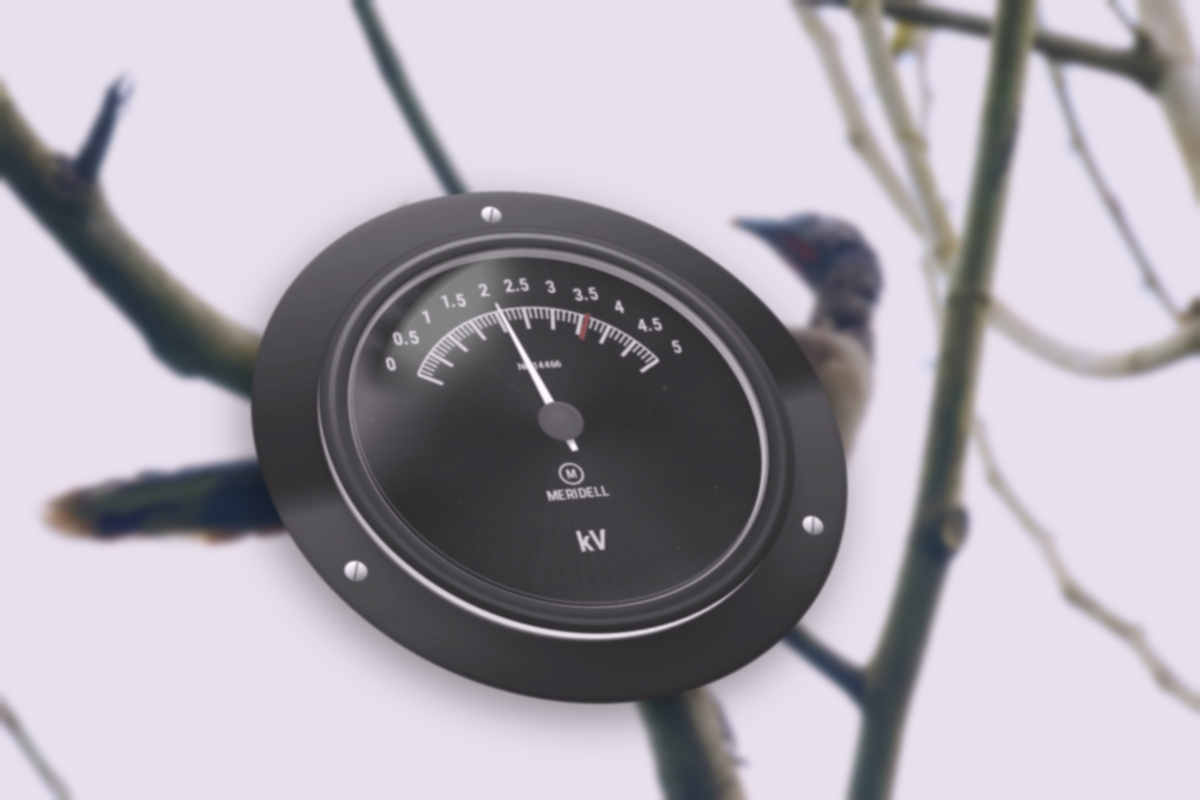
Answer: 2kV
